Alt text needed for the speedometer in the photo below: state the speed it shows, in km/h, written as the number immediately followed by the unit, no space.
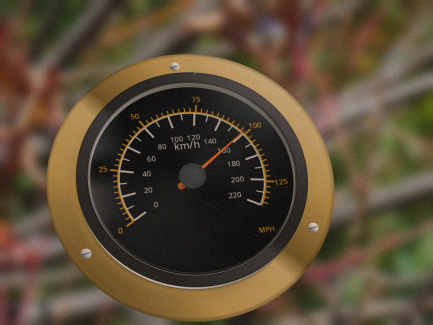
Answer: 160km/h
